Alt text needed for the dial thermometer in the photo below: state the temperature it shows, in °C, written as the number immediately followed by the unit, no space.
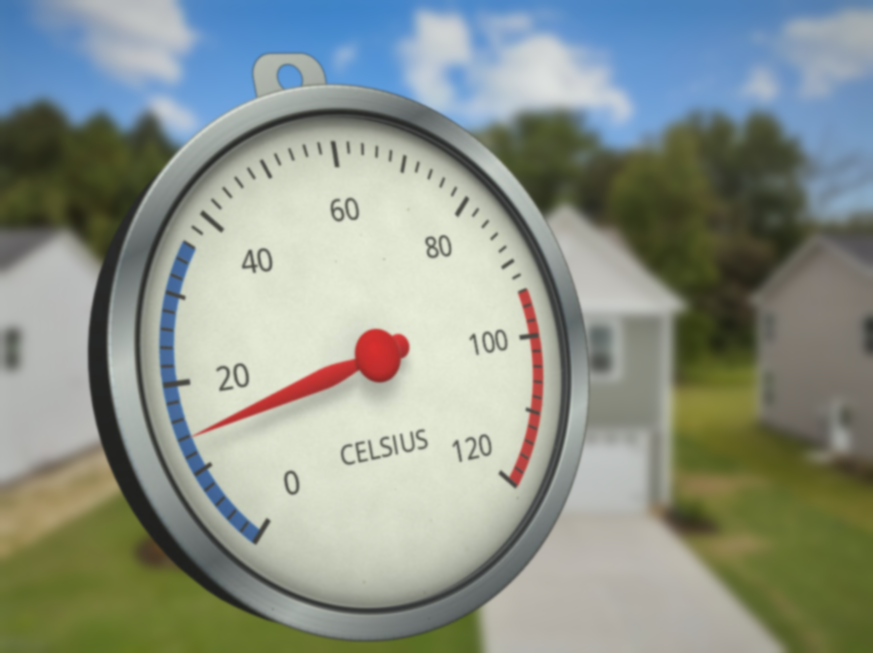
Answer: 14°C
